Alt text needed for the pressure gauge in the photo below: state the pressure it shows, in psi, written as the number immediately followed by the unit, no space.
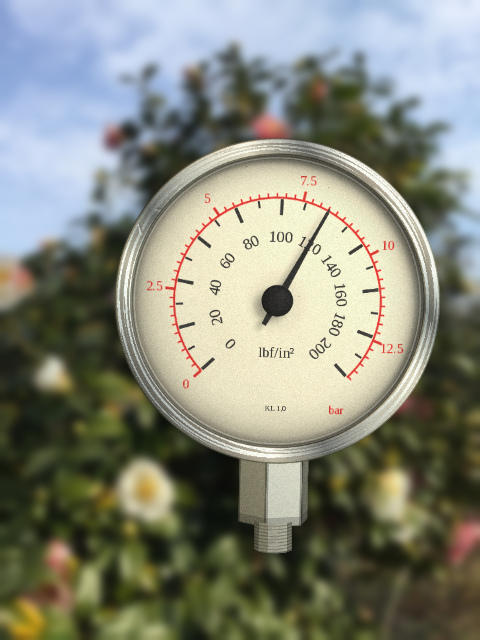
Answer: 120psi
